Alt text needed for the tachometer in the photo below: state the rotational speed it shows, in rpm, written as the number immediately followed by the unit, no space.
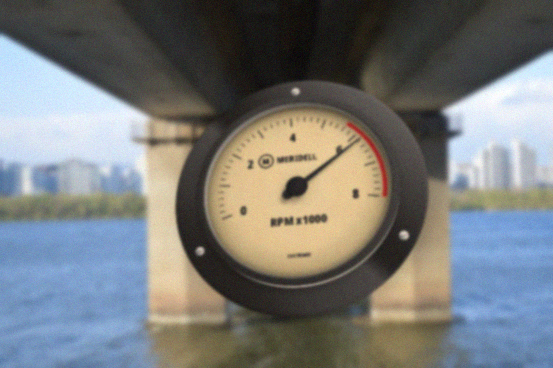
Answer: 6200rpm
